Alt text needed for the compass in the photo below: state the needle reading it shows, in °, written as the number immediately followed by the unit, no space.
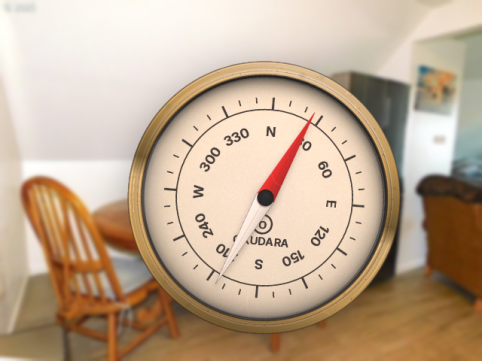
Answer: 25°
